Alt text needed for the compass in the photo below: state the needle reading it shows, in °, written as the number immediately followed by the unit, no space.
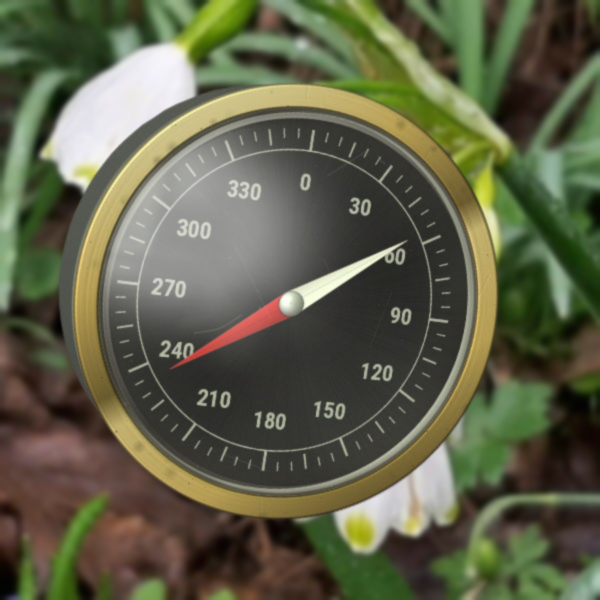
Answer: 235°
